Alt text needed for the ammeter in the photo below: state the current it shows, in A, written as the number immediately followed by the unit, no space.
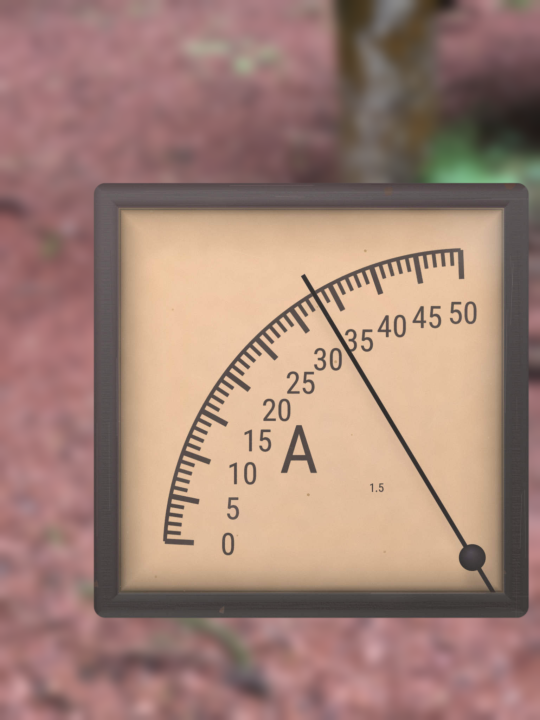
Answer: 33A
